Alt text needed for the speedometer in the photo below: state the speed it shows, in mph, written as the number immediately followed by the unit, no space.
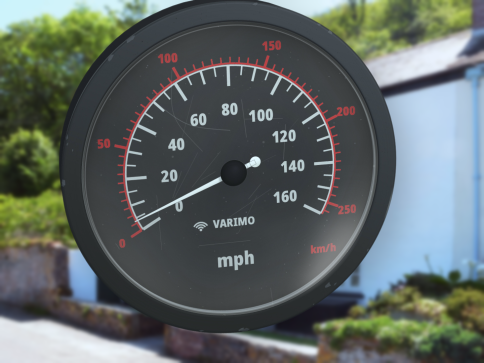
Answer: 5mph
